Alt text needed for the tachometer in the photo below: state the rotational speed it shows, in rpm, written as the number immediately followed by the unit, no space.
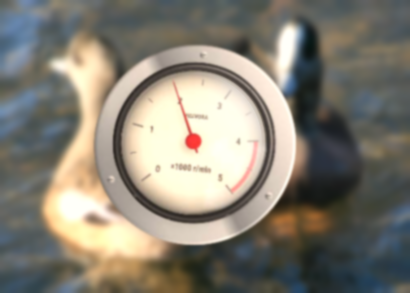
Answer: 2000rpm
